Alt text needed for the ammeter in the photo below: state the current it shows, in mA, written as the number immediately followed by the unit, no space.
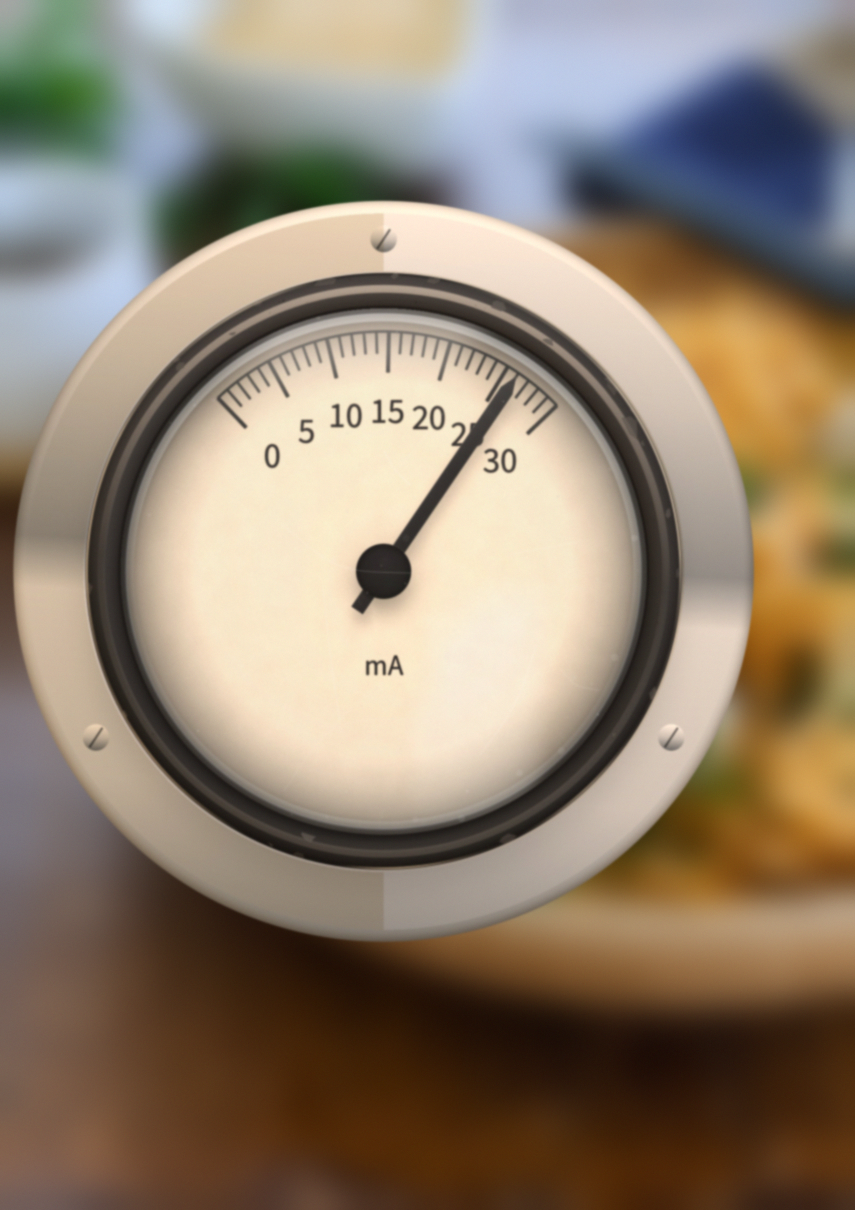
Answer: 26mA
